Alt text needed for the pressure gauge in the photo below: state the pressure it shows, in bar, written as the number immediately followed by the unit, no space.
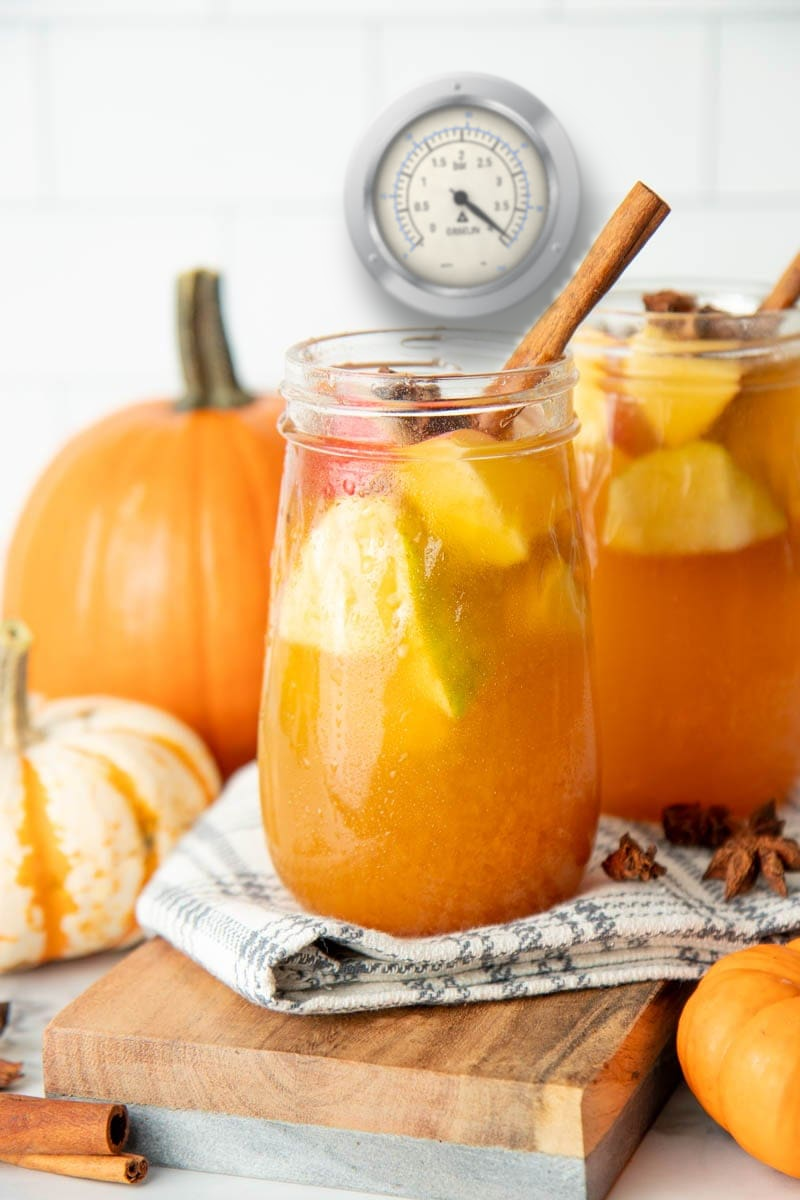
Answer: 3.9bar
